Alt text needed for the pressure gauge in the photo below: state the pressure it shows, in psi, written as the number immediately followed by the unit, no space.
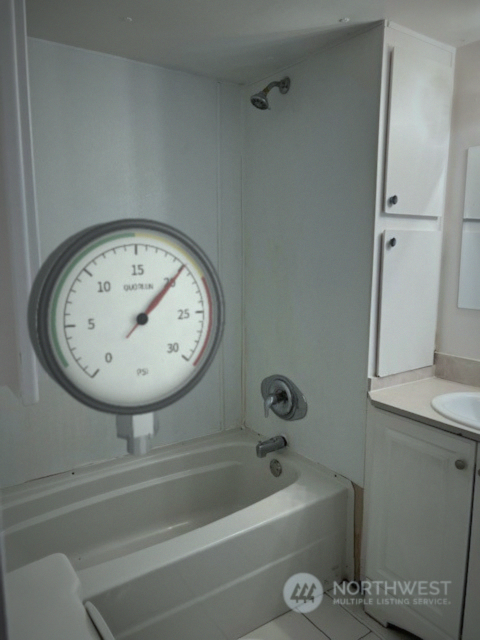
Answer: 20psi
